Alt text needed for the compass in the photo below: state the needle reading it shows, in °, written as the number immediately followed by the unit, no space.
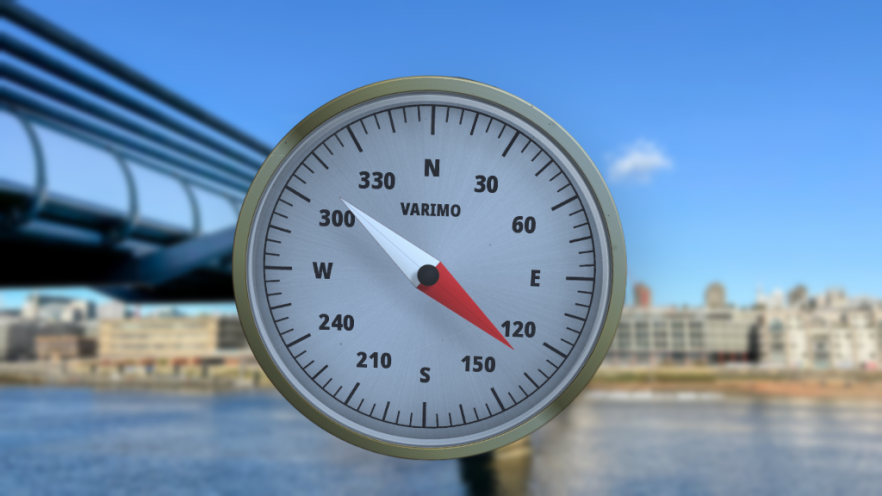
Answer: 130°
